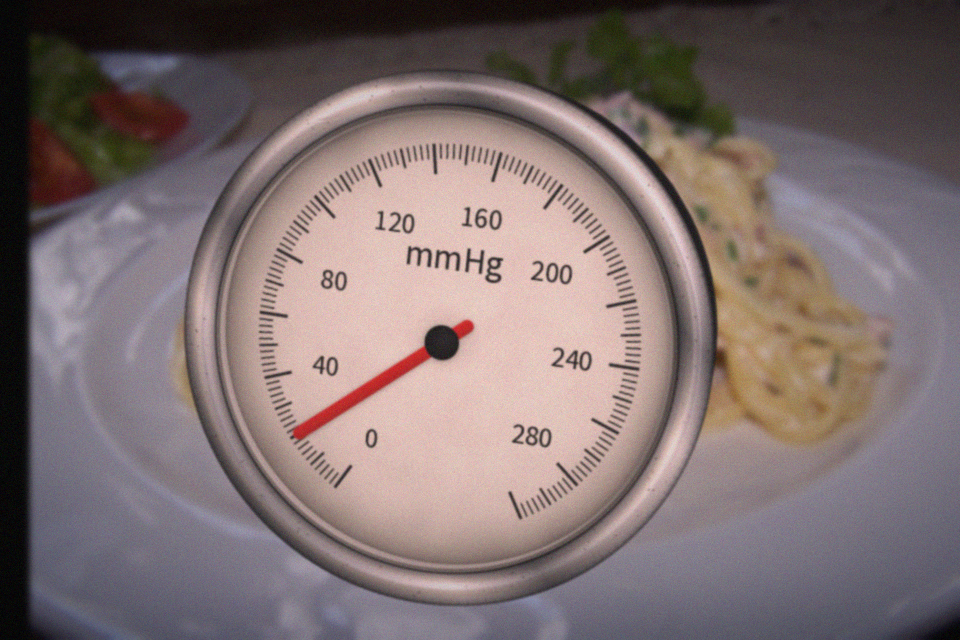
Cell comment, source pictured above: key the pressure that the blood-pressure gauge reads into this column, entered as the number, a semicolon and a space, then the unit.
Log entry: 20; mmHg
